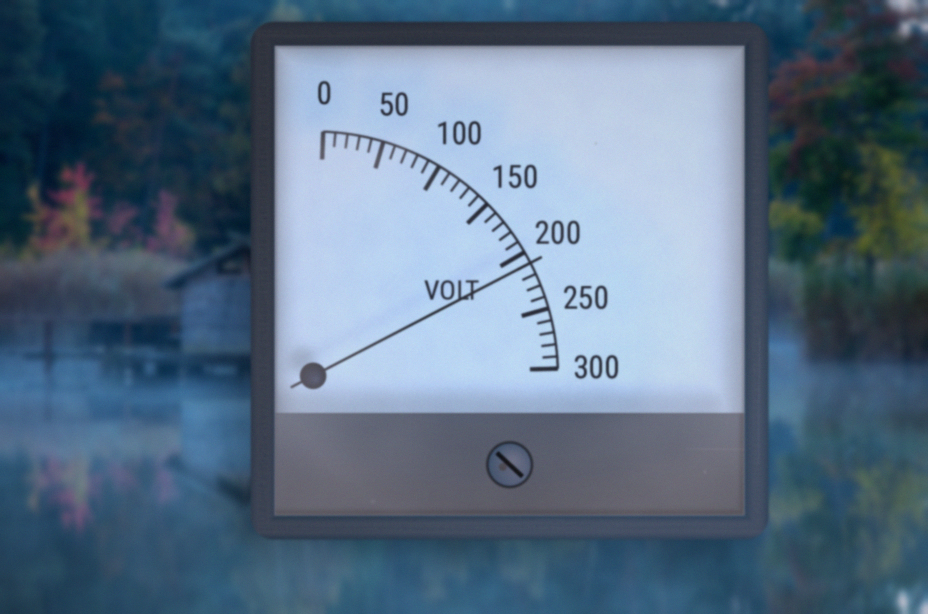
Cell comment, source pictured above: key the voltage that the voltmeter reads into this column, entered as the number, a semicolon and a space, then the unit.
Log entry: 210; V
